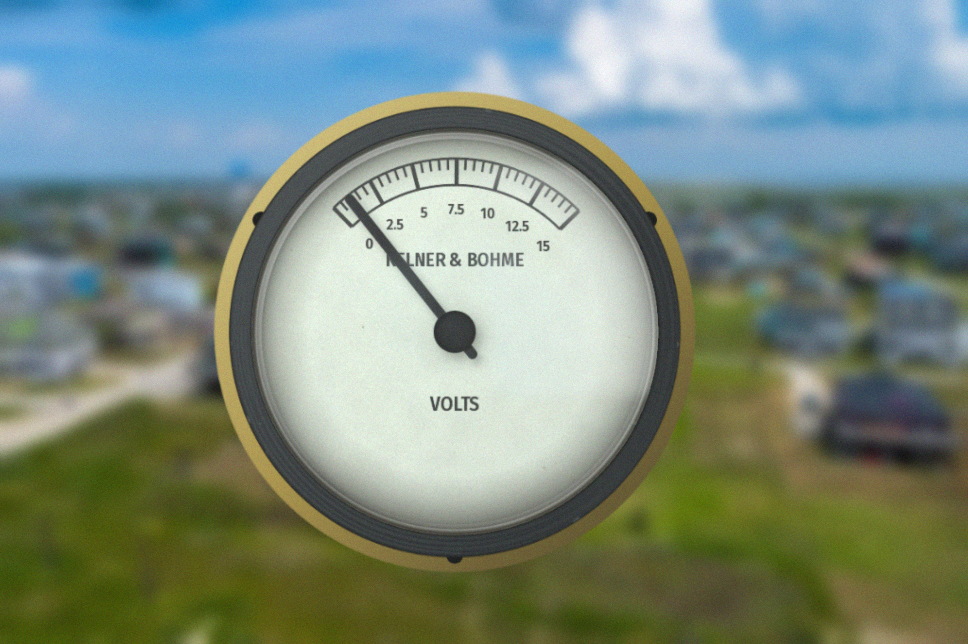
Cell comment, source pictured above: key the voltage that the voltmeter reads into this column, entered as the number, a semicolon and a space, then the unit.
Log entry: 1; V
